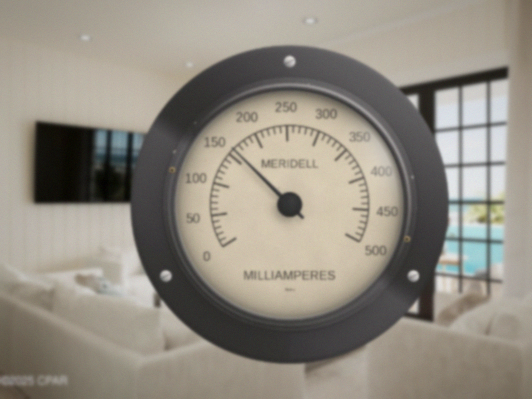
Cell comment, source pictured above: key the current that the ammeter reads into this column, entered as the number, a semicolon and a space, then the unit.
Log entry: 160; mA
